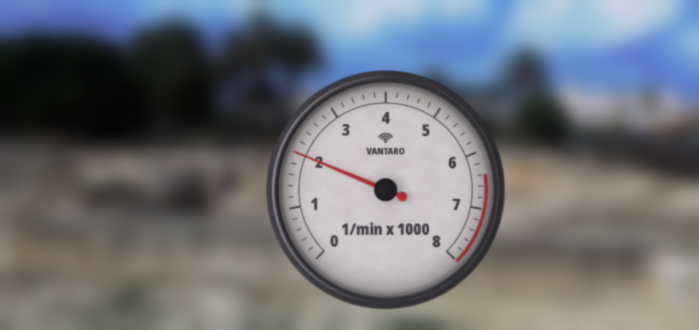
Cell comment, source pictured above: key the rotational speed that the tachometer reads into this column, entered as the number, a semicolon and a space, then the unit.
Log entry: 2000; rpm
